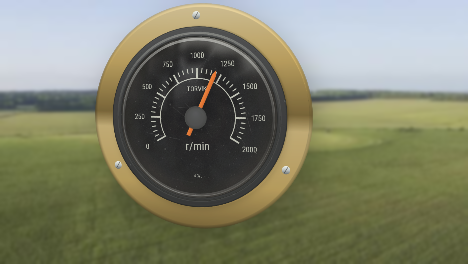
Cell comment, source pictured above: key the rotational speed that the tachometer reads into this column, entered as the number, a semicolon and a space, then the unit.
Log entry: 1200; rpm
